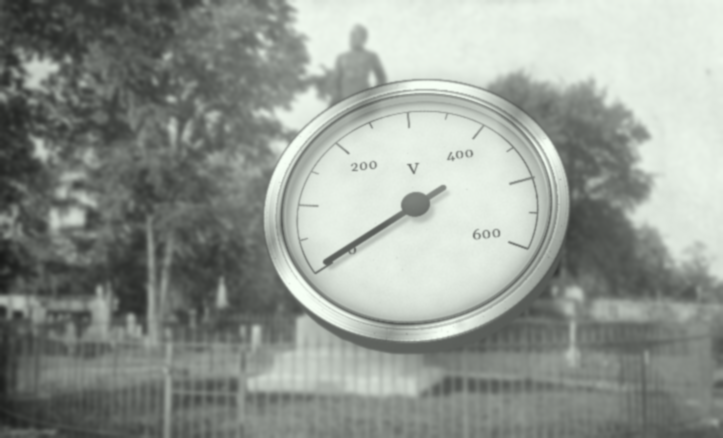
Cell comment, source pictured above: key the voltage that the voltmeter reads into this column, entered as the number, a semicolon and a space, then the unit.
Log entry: 0; V
